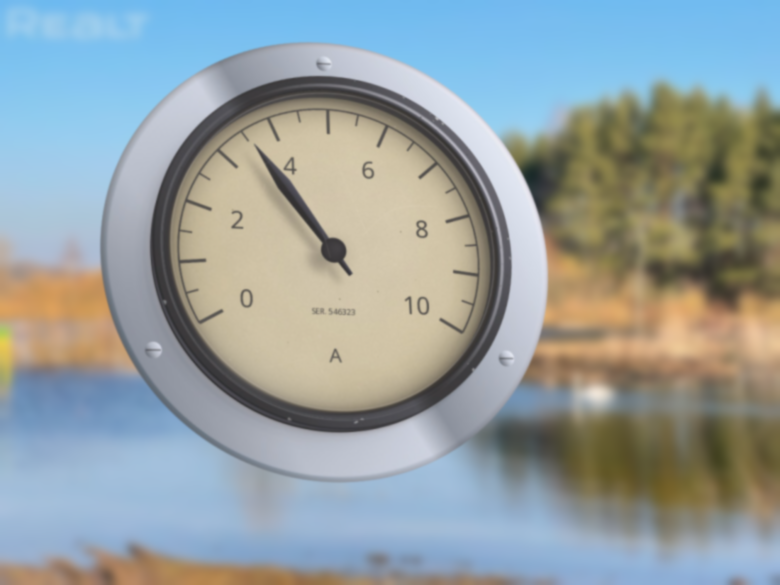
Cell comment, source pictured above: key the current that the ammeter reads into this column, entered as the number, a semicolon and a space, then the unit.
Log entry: 3.5; A
